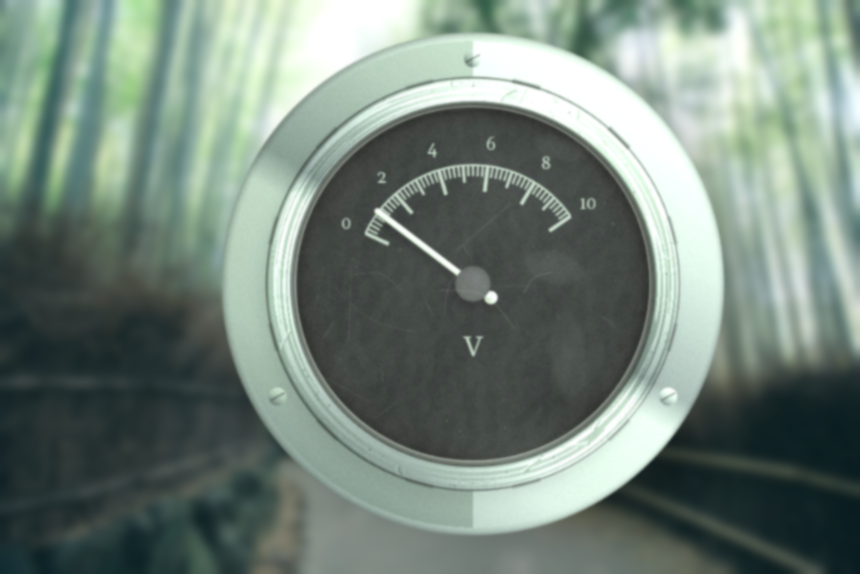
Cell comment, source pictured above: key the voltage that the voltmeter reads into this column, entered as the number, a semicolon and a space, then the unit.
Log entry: 1; V
